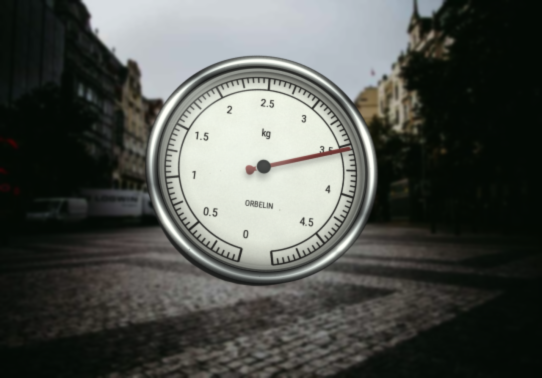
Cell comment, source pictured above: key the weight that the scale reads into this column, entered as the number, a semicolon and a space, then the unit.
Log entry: 3.55; kg
